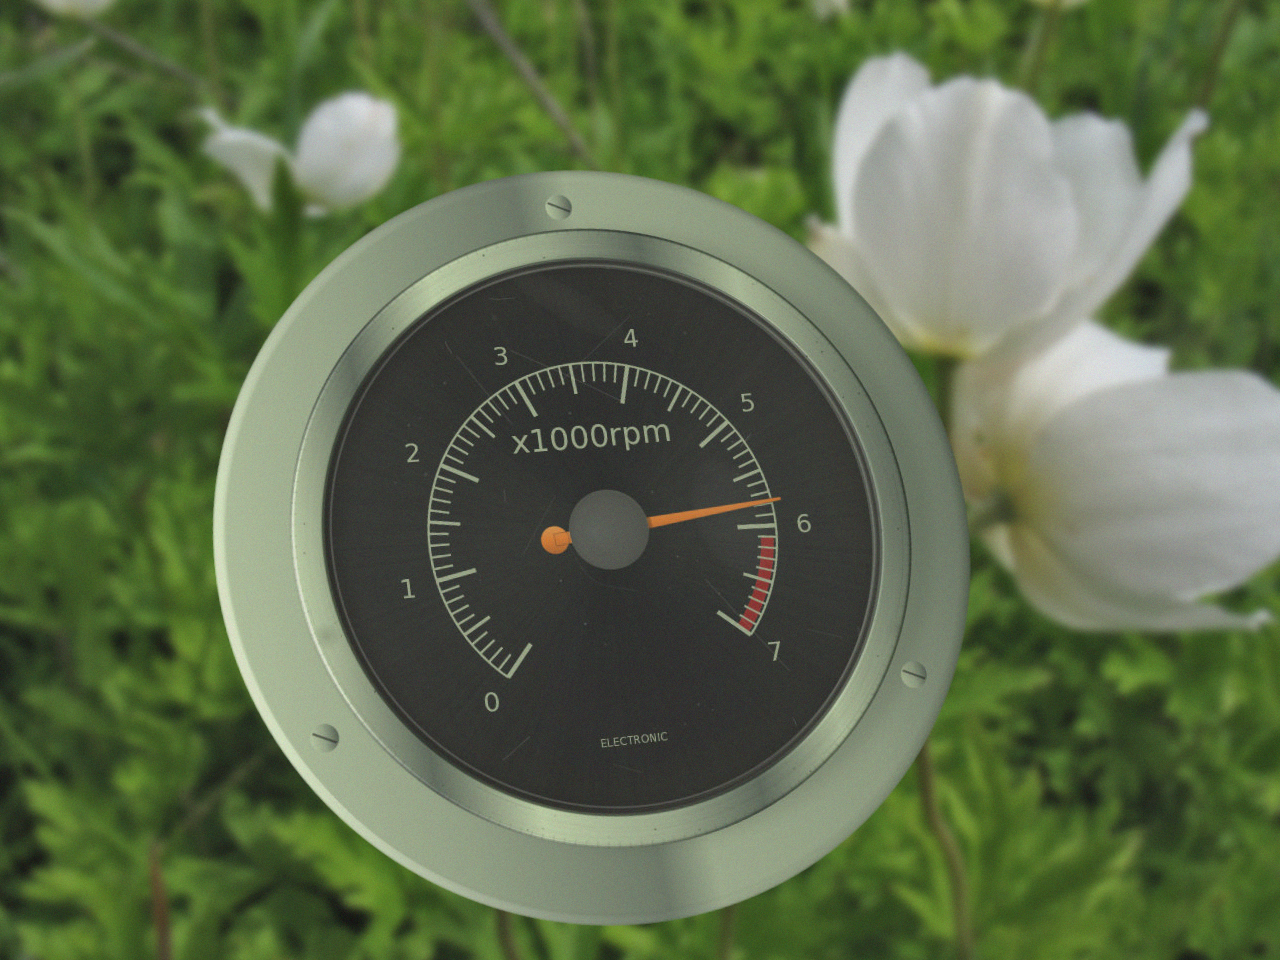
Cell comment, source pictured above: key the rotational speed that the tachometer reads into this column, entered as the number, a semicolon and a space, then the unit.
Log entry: 5800; rpm
